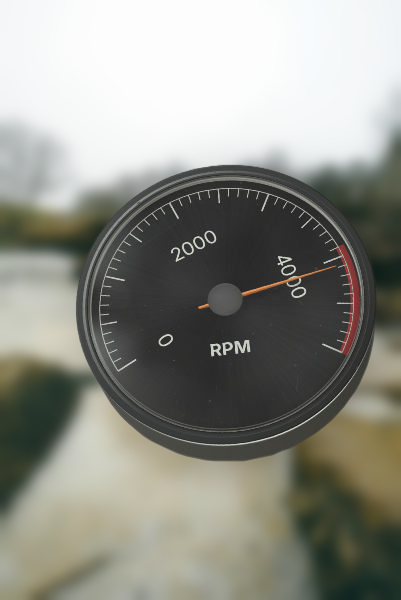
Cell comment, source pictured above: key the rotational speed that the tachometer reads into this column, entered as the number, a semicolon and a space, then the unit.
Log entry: 4100; rpm
